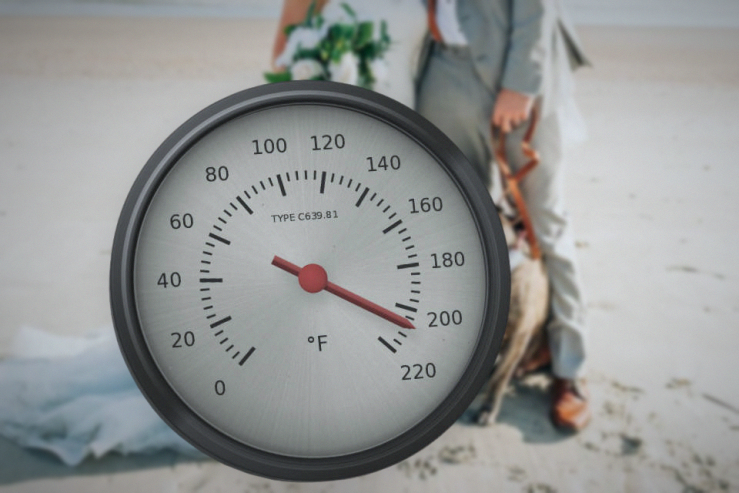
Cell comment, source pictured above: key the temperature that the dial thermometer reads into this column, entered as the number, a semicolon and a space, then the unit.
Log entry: 208; °F
